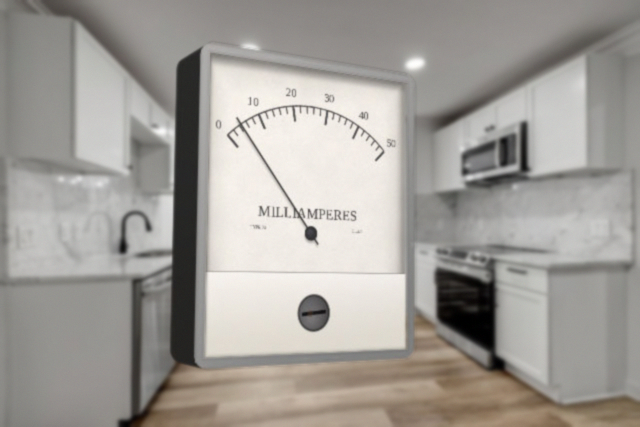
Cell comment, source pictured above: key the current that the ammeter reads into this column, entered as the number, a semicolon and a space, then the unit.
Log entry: 4; mA
